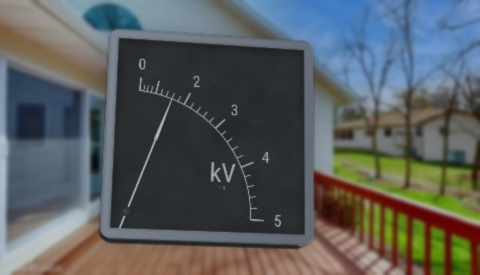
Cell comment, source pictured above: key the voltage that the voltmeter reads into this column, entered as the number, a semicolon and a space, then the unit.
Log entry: 1.6; kV
